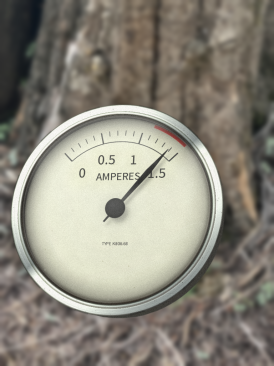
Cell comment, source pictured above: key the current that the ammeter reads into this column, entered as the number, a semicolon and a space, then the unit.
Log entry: 1.4; A
